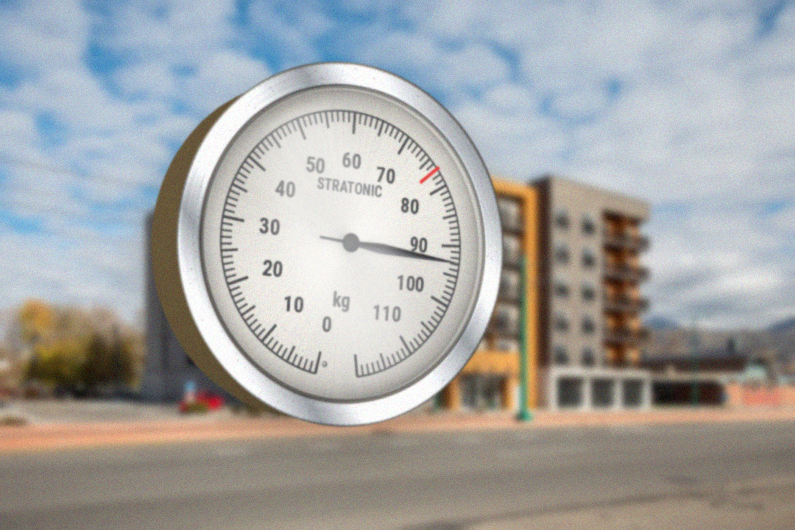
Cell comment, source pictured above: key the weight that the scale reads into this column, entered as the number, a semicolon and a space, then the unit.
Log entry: 93; kg
